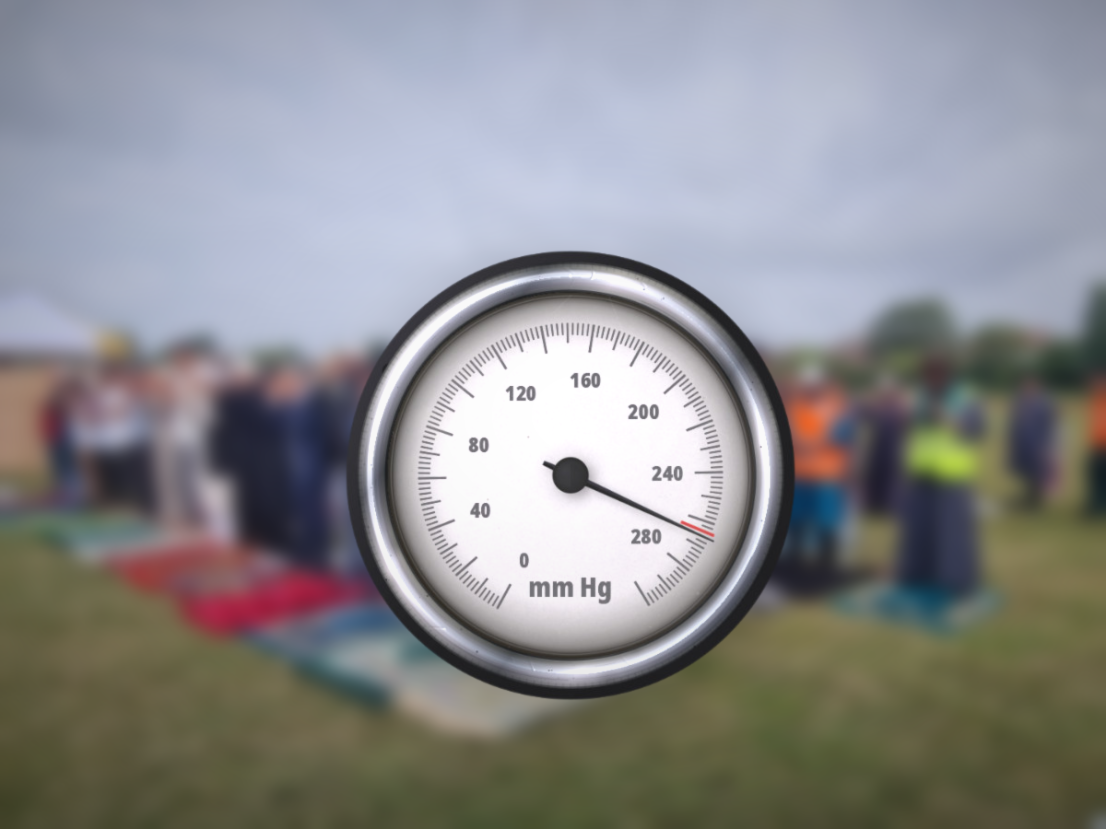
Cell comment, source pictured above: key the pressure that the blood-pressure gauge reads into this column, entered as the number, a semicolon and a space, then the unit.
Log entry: 266; mmHg
